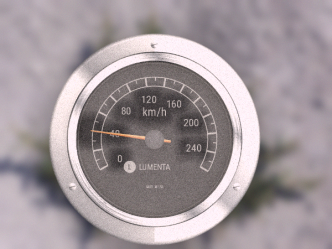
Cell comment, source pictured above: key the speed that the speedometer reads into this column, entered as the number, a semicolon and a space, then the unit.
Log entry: 40; km/h
